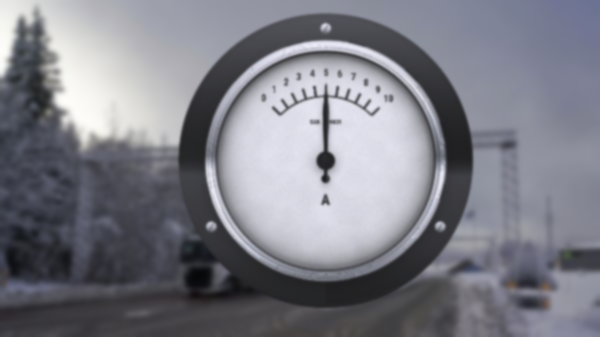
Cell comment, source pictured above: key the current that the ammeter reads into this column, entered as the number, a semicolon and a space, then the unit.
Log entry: 5; A
